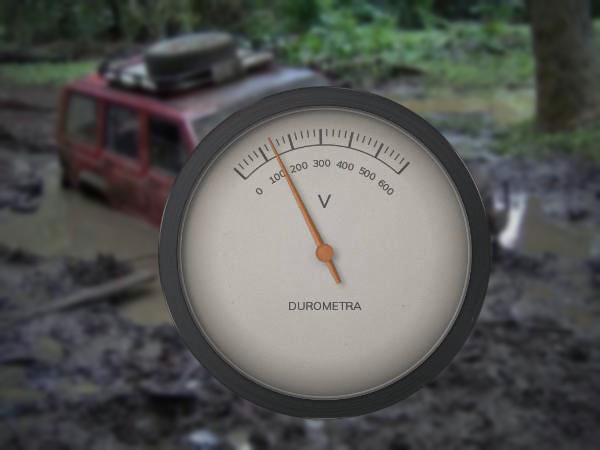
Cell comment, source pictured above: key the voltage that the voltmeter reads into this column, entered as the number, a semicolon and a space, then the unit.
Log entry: 140; V
